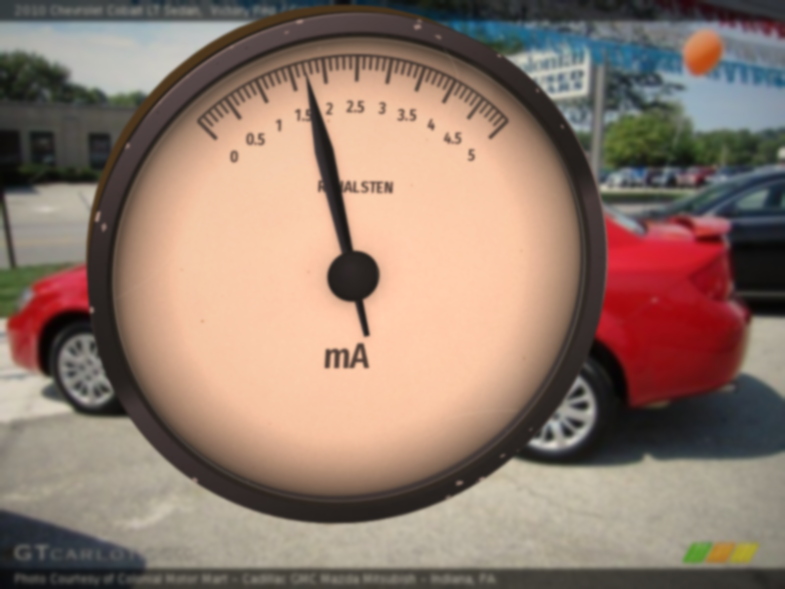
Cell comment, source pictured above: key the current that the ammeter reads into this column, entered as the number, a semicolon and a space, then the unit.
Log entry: 1.7; mA
